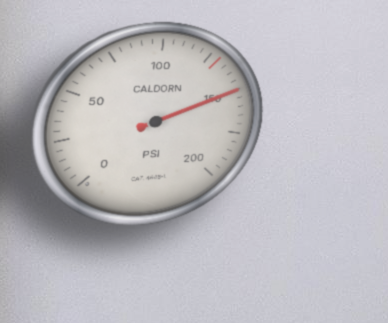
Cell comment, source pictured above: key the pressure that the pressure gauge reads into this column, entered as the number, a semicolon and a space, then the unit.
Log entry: 150; psi
